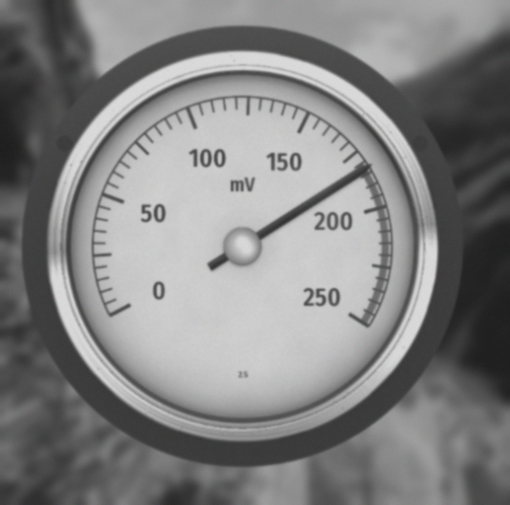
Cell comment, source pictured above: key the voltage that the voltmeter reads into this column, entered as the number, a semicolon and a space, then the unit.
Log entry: 182.5; mV
